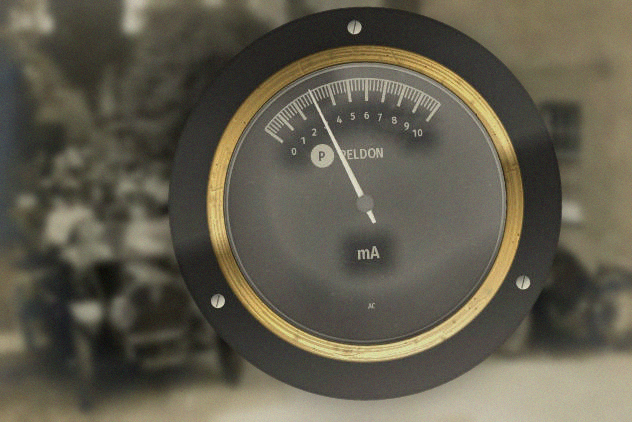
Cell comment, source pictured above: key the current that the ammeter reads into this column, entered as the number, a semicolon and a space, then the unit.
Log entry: 3; mA
